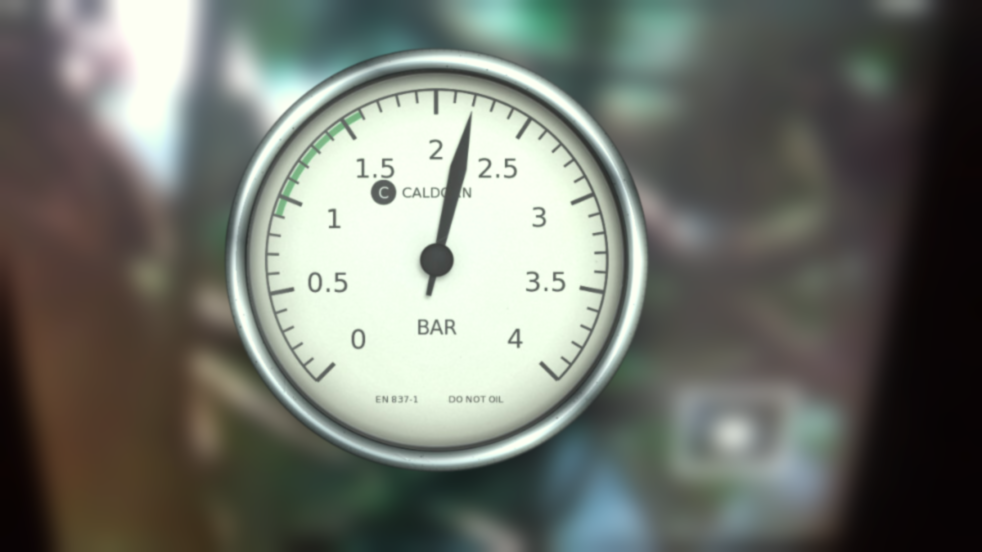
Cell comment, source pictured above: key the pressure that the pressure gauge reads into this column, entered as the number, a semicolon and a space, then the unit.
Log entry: 2.2; bar
